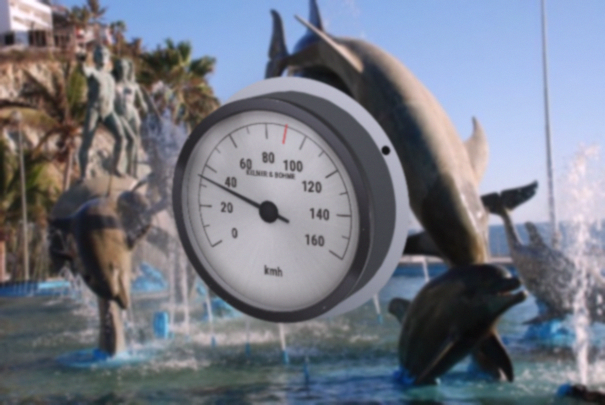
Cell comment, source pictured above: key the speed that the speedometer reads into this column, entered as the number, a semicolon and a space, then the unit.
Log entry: 35; km/h
